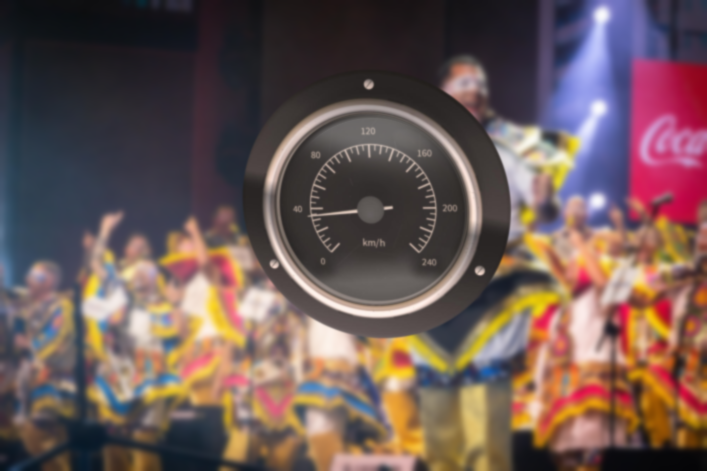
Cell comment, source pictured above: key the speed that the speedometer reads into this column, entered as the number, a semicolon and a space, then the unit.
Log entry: 35; km/h
